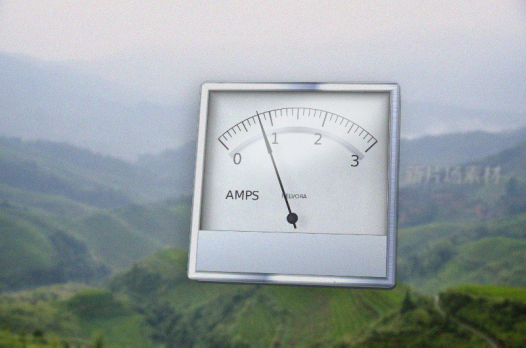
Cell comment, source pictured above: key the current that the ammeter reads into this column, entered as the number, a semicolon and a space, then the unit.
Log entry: 0.8; A
